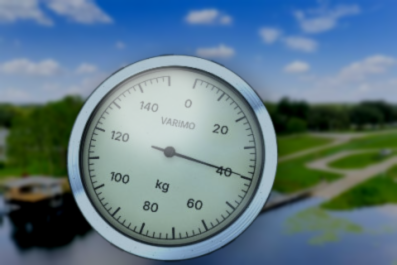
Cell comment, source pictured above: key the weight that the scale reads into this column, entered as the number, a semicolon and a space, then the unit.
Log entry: 40; kg
